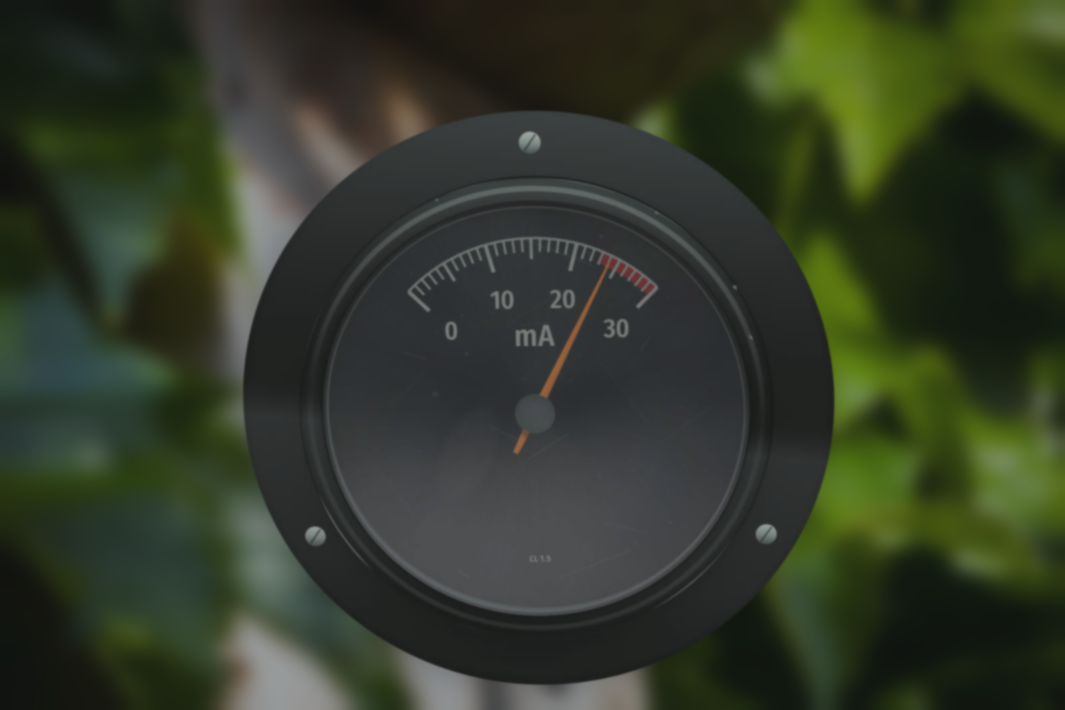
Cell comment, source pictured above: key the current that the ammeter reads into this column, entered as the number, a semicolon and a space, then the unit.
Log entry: 24; mA
